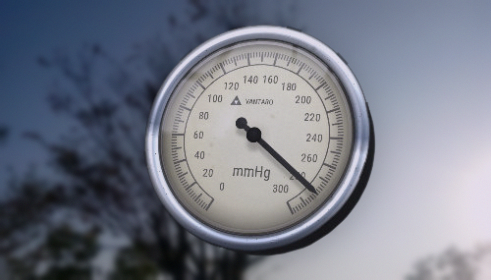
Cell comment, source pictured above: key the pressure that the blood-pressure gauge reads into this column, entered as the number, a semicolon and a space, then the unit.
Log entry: 280; mmHg
